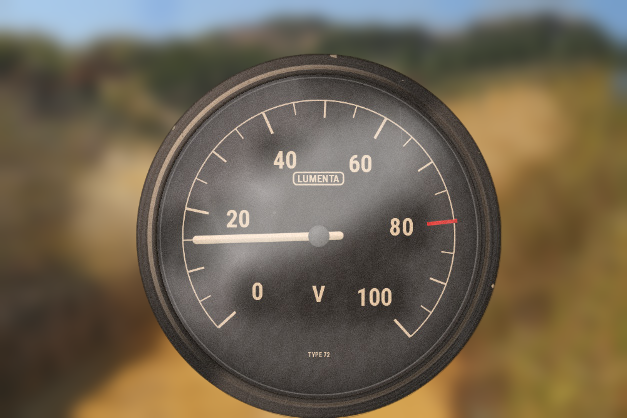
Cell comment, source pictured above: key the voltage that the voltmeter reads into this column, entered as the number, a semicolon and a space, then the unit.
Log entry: 15; V
